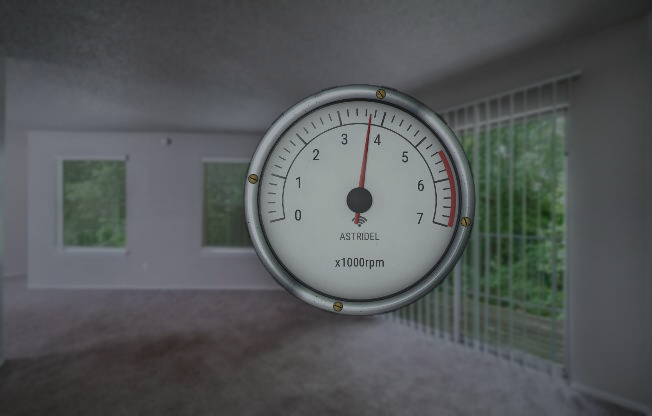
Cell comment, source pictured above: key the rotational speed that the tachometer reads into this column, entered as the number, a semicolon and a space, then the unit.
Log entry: 3700; rpm
